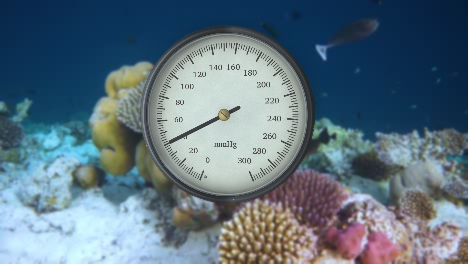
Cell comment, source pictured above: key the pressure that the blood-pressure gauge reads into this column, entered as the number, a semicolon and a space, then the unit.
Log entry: 40; mmHg
